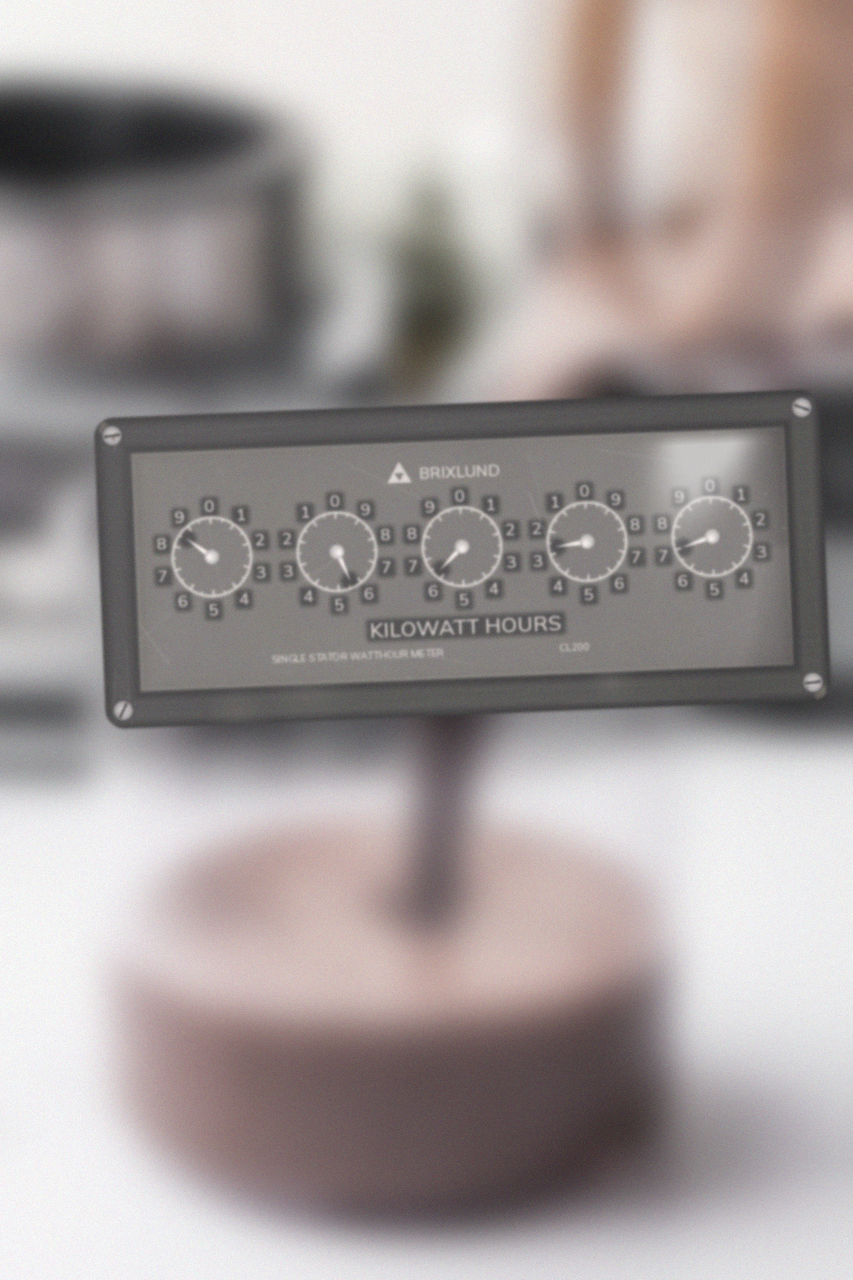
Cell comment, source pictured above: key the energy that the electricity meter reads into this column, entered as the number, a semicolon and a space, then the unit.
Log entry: 85627; kWh
